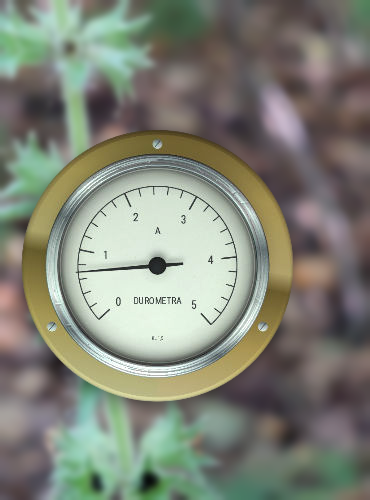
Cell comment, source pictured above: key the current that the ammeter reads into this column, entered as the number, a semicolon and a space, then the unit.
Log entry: 0.7; A
